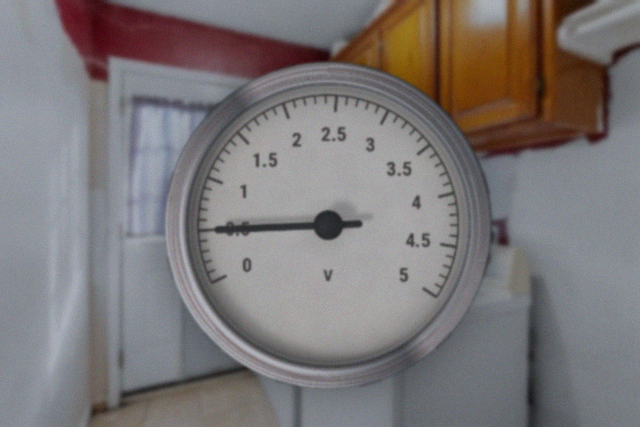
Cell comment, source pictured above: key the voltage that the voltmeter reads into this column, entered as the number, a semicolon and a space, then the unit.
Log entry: 0.5; V
